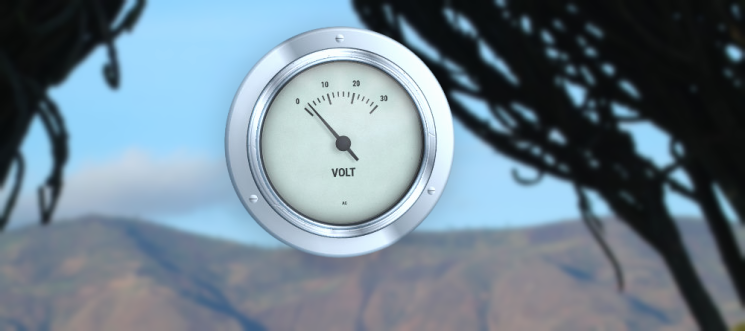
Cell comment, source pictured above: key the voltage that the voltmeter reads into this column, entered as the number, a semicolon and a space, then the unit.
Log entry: 2; V
